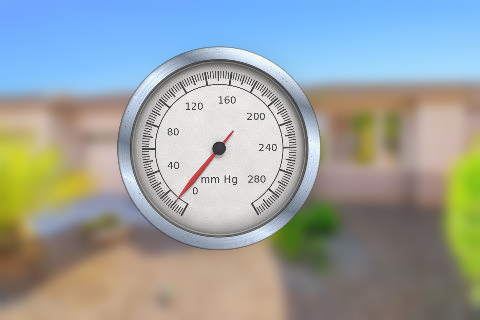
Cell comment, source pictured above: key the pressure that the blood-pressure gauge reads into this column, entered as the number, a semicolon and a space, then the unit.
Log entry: 10; mmHg
